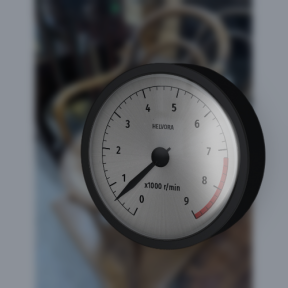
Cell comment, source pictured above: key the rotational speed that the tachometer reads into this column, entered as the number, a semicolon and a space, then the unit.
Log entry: 600; rpm
